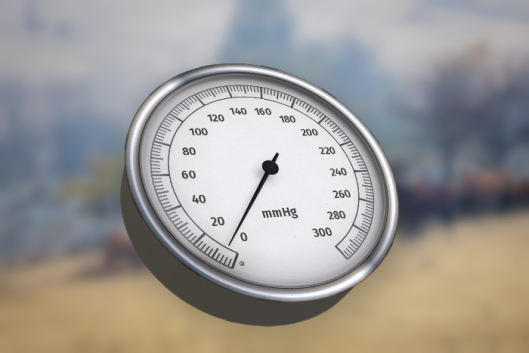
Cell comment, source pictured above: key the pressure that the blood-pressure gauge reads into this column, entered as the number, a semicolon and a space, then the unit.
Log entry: 6; mmHg
